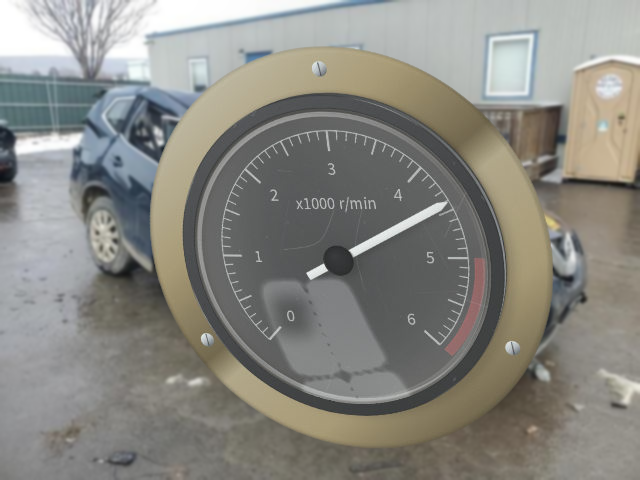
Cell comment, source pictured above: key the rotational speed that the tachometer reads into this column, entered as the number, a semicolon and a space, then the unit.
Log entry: 4400; rpm
